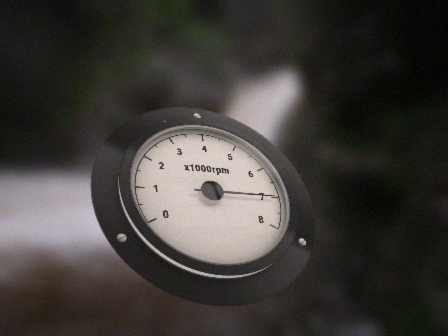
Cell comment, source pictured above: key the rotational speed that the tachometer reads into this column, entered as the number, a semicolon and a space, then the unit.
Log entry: 7000; rpm
